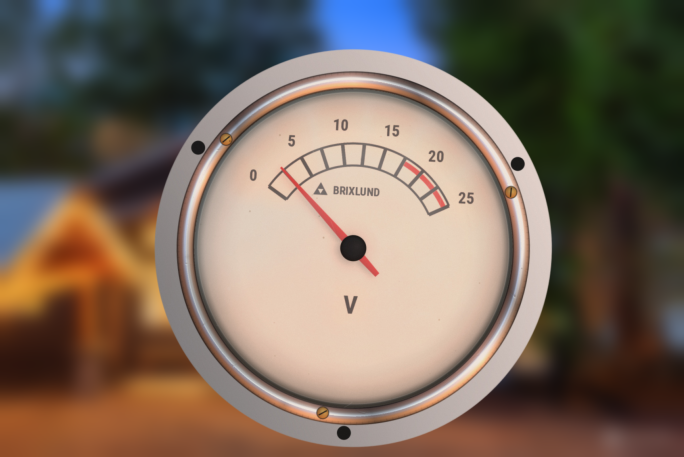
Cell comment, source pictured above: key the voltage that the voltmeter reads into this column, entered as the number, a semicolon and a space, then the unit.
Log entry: 2.5; V
